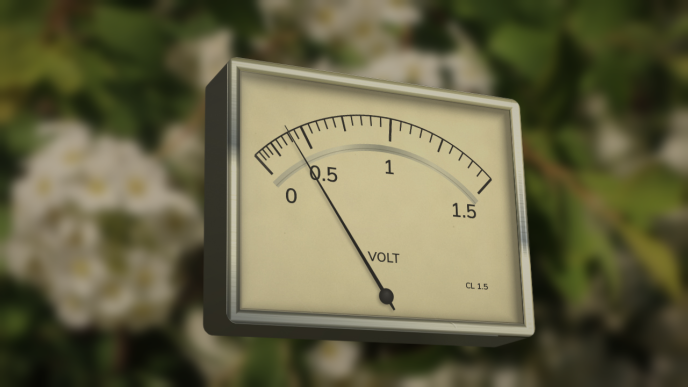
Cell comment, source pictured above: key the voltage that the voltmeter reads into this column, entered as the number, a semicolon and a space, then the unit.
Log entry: 0.4; V
